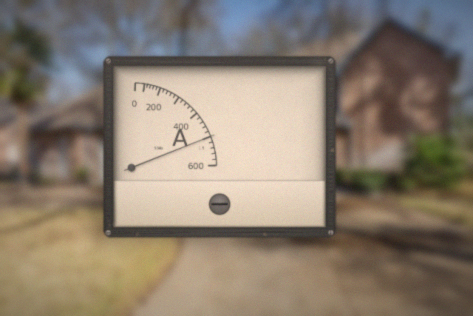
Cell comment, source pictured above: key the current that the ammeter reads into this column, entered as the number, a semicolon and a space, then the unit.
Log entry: 500; A
